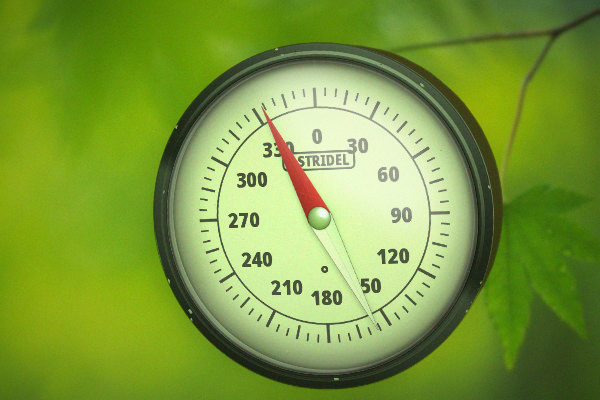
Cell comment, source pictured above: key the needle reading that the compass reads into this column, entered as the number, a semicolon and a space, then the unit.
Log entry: 335; °
